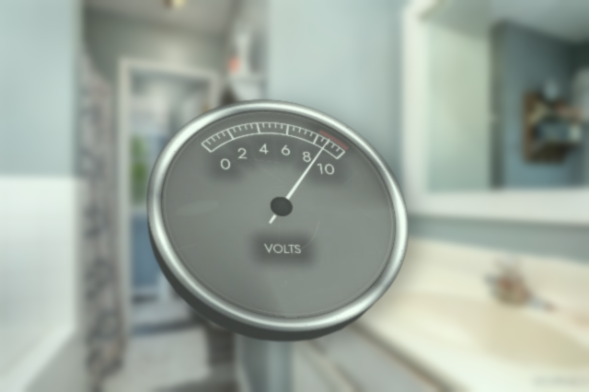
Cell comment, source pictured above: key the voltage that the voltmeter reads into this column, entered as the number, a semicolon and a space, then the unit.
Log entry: 8.8; V
